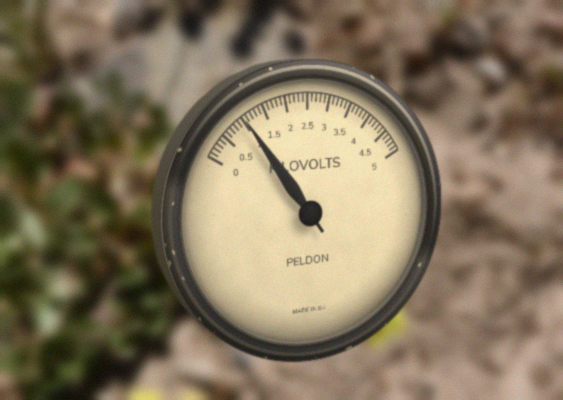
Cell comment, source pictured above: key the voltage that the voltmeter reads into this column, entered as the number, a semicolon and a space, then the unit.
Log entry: 1; kV
